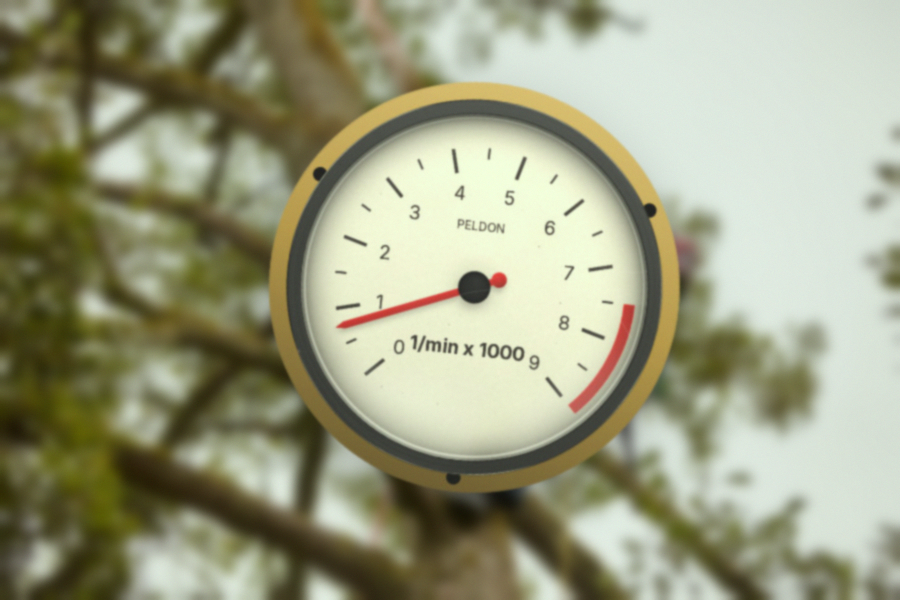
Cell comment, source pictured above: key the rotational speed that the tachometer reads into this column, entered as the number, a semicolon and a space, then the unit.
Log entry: 750; rpm
